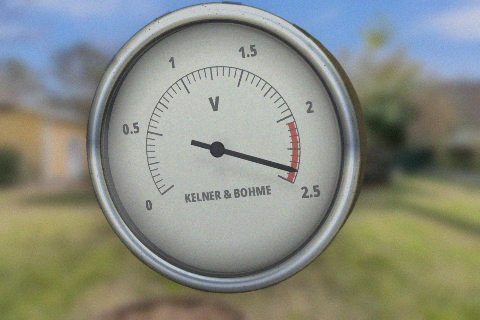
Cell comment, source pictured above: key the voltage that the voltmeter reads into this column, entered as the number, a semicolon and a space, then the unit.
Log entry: 2.4; V
